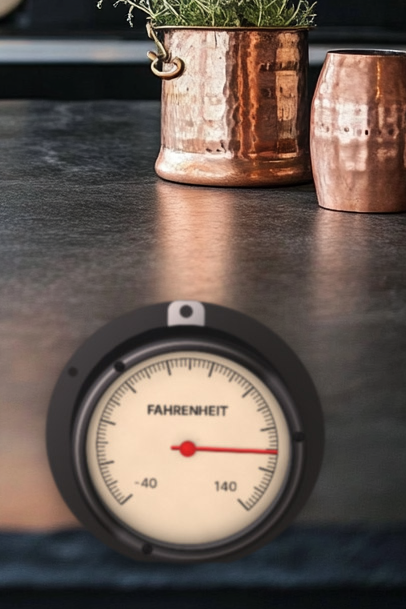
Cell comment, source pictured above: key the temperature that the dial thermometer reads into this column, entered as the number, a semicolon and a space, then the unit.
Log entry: 110; °F
